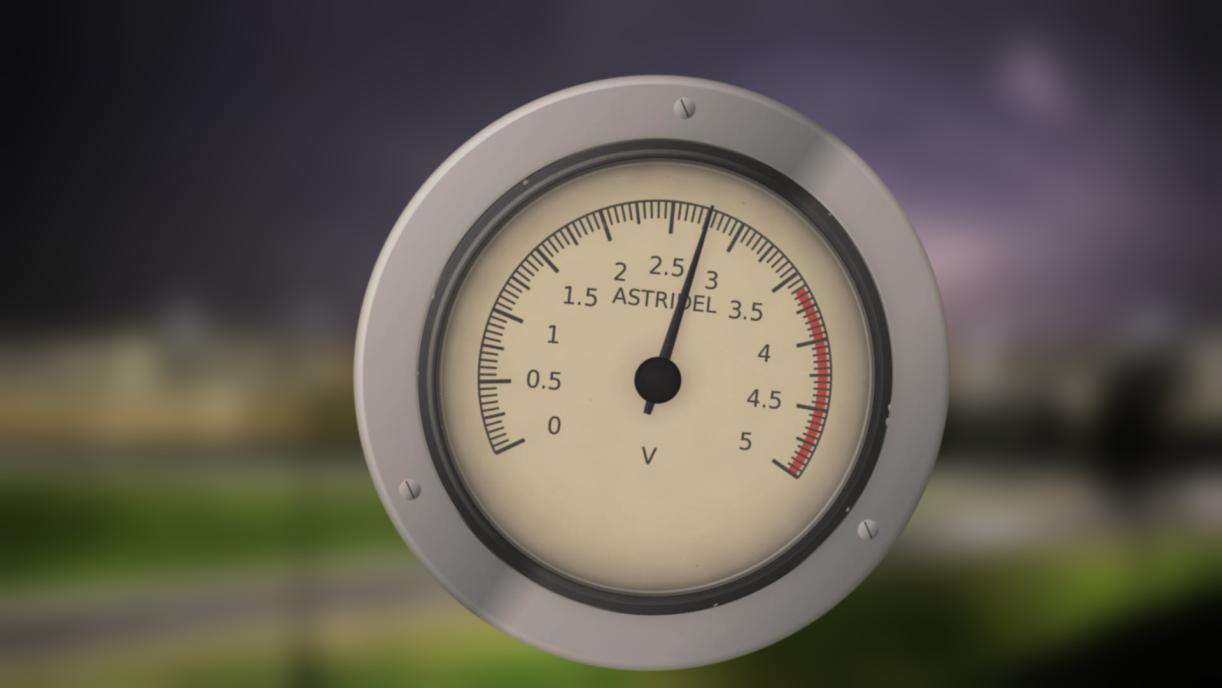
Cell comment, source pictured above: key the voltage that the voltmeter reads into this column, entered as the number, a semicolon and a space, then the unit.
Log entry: 2.75; V
